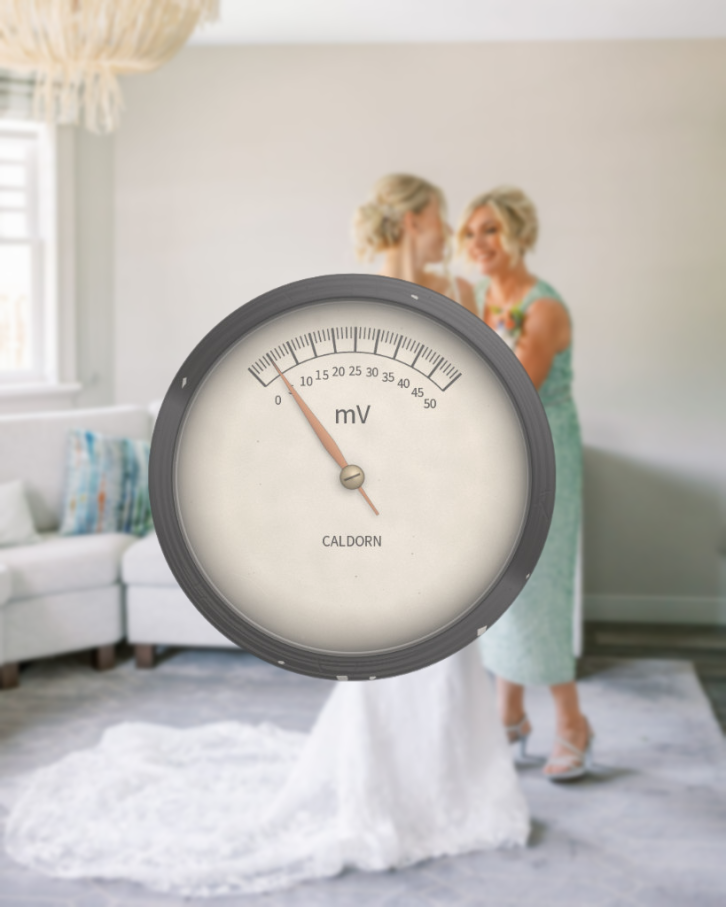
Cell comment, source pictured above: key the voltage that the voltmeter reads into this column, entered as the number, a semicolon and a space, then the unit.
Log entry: 5; mV
